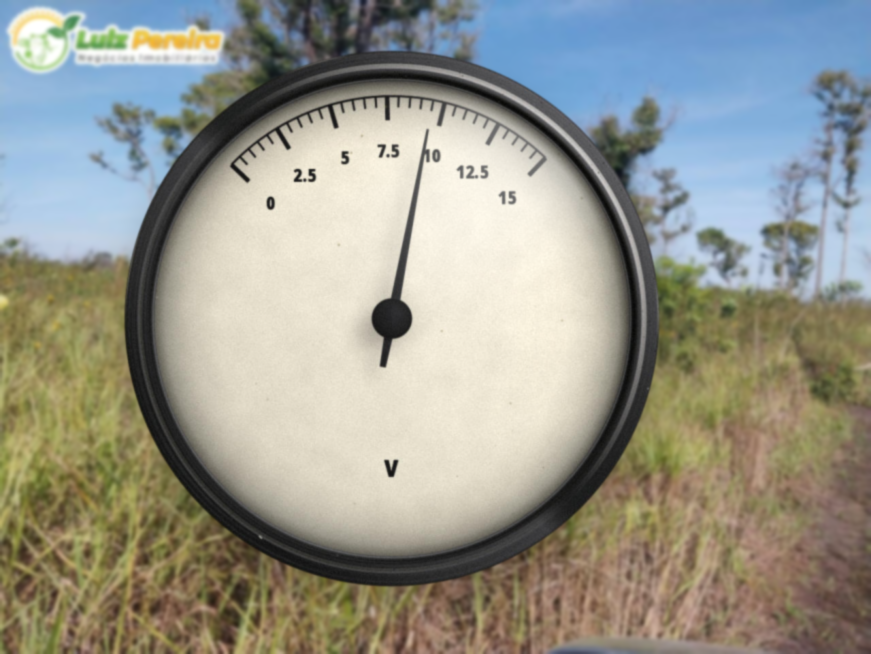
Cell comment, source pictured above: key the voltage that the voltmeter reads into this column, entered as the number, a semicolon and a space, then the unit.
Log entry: 9.5; V
